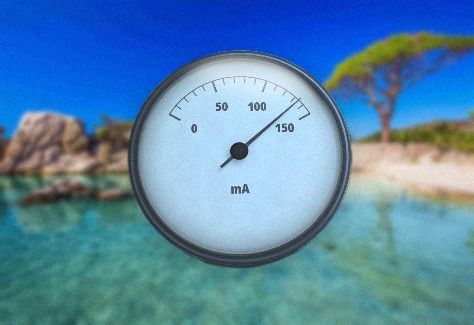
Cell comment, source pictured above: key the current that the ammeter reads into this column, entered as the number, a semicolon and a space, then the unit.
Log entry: 135; mA
